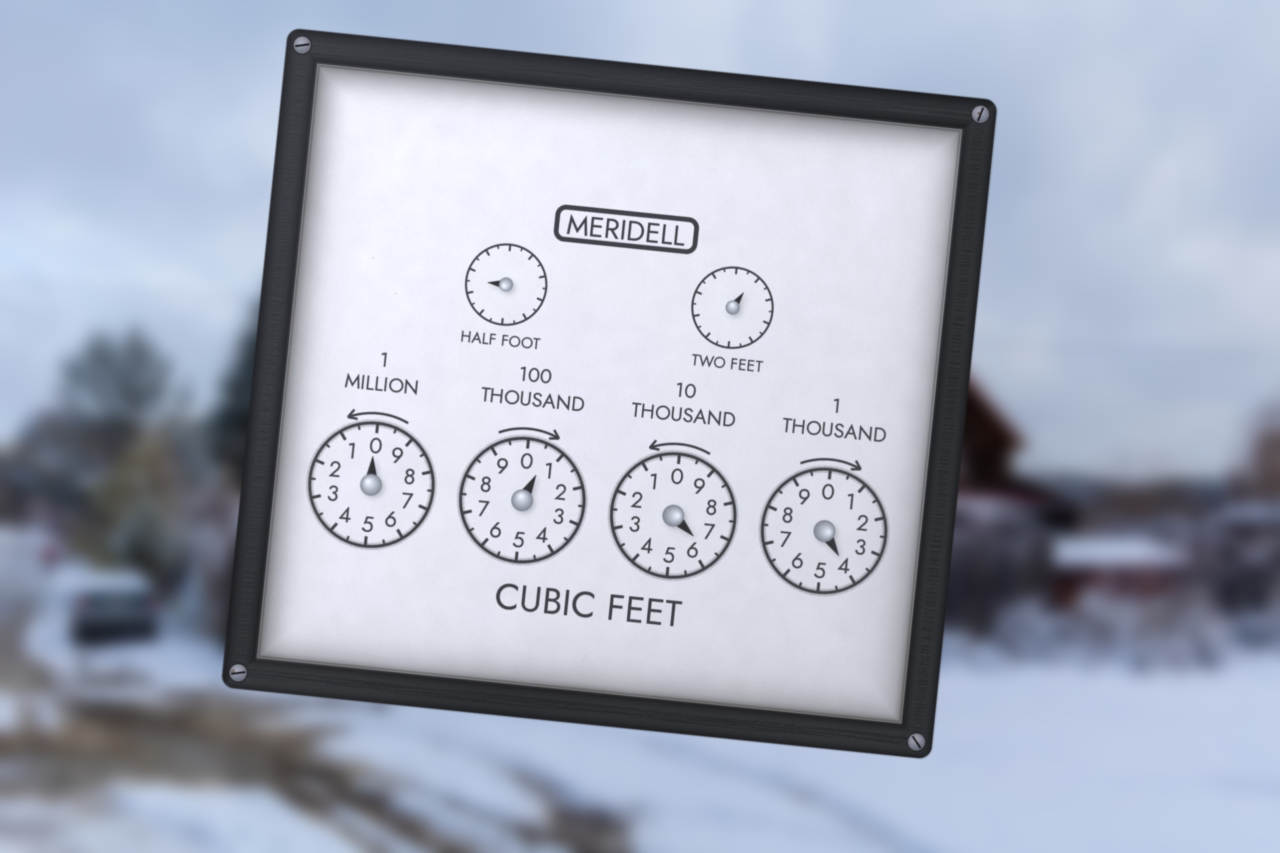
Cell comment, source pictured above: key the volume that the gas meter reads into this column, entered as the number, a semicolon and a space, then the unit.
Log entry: 6400; ft³
